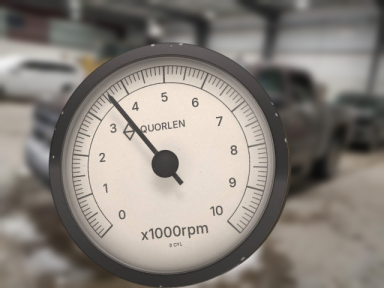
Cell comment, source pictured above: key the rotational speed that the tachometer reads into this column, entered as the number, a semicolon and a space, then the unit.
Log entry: 3600; rpm
